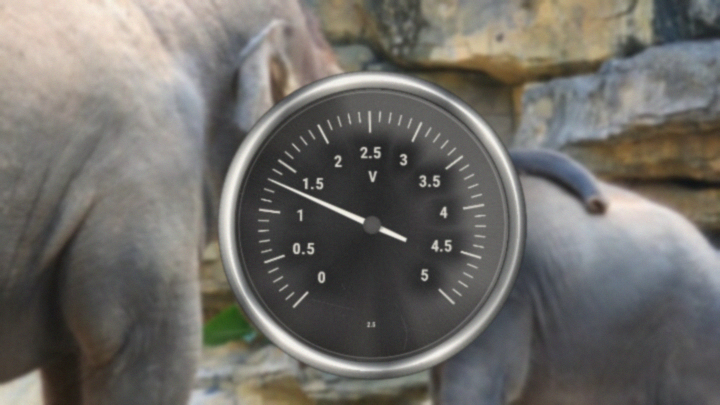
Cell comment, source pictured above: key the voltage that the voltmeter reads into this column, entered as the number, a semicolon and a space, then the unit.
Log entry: 1.3; V
